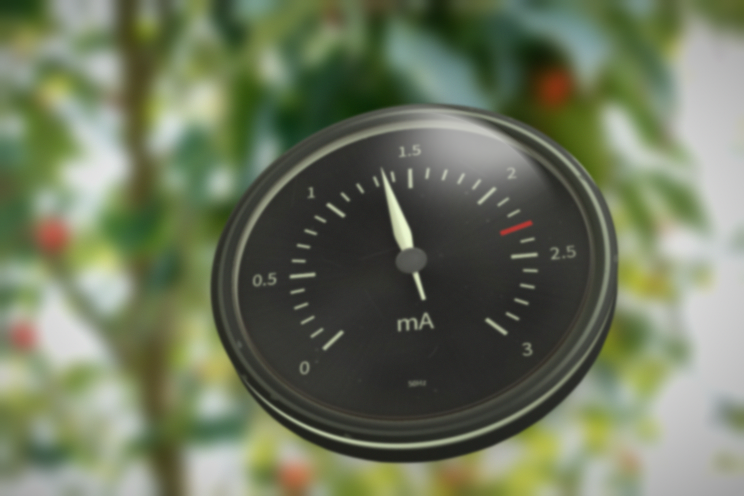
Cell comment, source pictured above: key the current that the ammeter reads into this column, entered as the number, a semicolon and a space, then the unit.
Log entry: 1.35; mA
